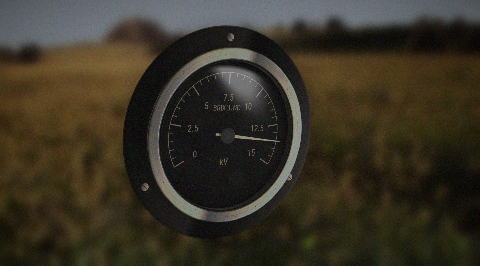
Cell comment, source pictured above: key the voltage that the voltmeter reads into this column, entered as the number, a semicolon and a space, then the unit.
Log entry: 13.5; kV
